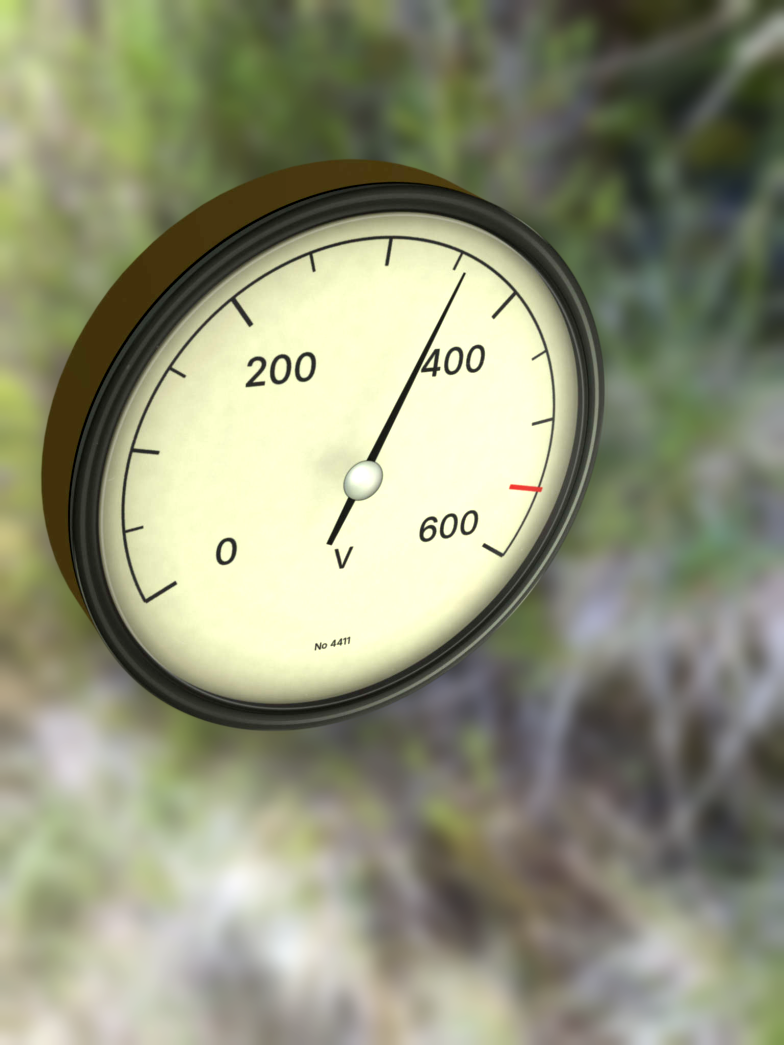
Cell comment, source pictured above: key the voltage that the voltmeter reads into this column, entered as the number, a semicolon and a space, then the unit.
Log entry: 350; V
